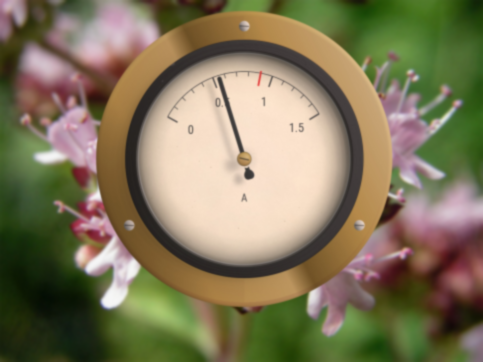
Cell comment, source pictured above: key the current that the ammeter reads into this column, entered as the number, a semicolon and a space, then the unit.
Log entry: 0.55; A
